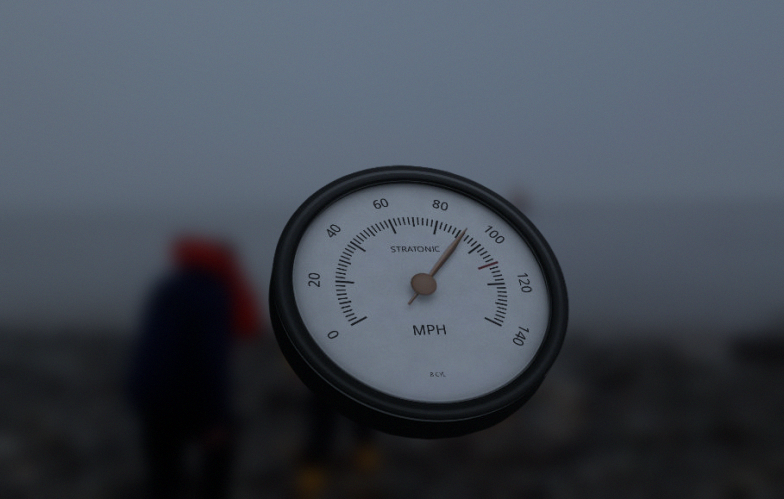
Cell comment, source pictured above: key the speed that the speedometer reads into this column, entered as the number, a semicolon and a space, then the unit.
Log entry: 92; mph
